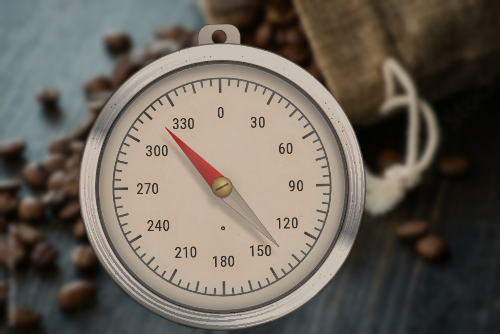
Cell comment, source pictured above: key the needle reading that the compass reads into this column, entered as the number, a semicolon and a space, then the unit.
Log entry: 317.5; °
